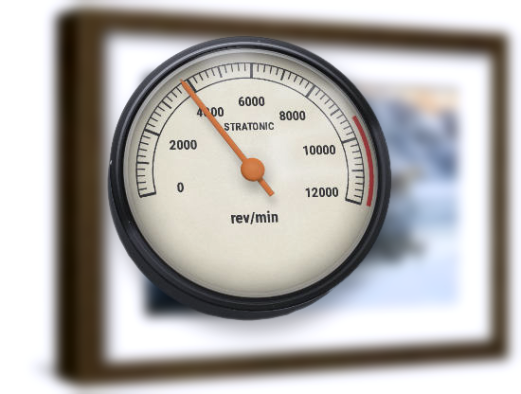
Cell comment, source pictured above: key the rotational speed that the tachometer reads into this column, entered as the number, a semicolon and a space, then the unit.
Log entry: 3800; rpm
